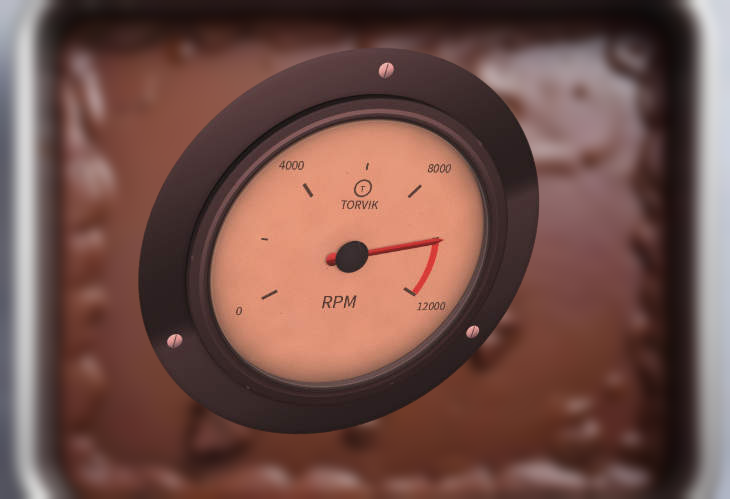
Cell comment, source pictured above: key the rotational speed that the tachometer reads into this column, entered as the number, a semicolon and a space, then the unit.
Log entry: 10000; rpm
